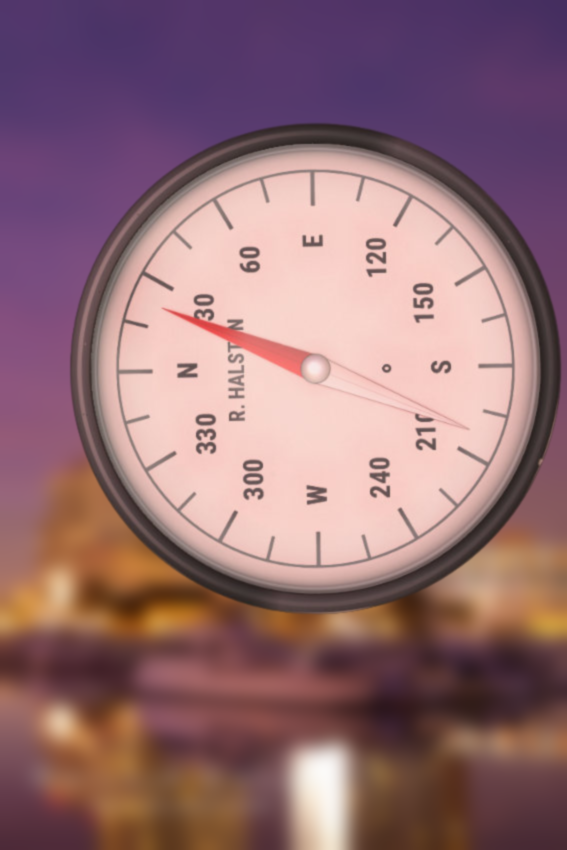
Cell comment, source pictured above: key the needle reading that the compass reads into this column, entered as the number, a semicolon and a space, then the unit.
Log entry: 22.5; °
